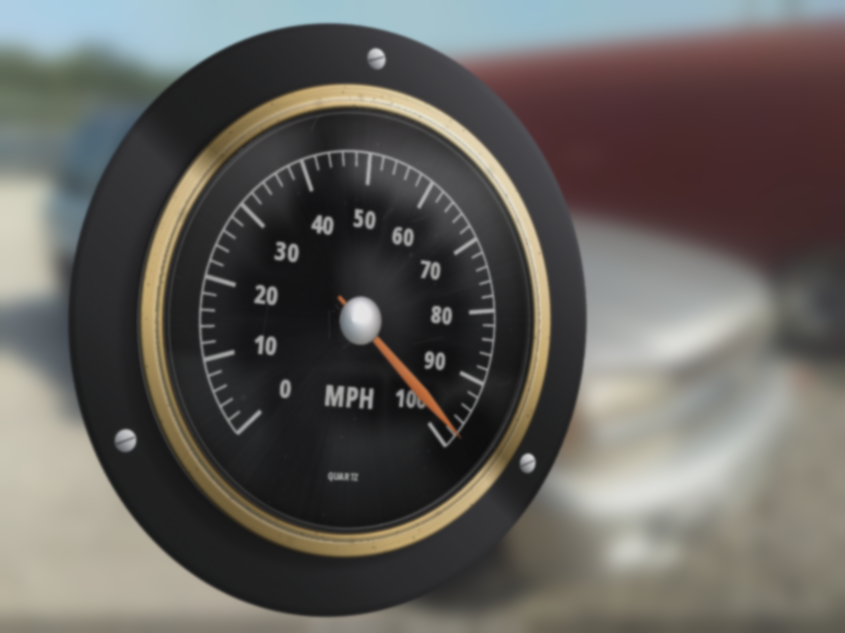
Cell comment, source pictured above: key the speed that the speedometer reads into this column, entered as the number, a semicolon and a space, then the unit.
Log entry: 98; mph
